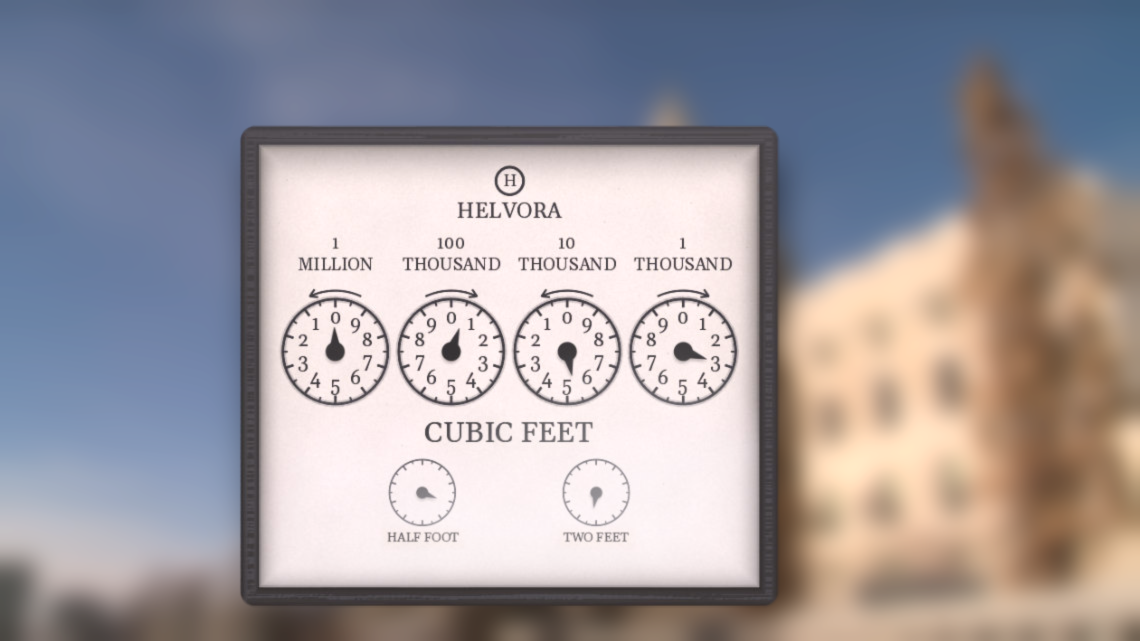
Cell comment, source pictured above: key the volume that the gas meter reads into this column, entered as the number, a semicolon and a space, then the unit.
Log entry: 5300; ft³
